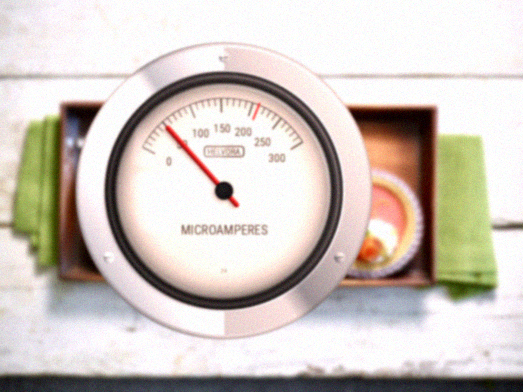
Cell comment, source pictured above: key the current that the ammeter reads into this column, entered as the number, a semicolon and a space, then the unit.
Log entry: 50; µA
